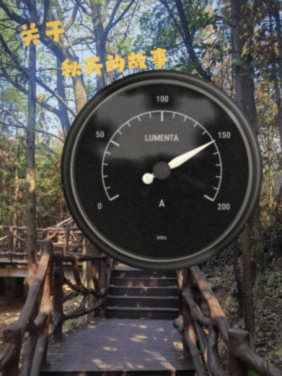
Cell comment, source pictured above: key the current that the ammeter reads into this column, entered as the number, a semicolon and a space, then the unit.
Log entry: 150; A
